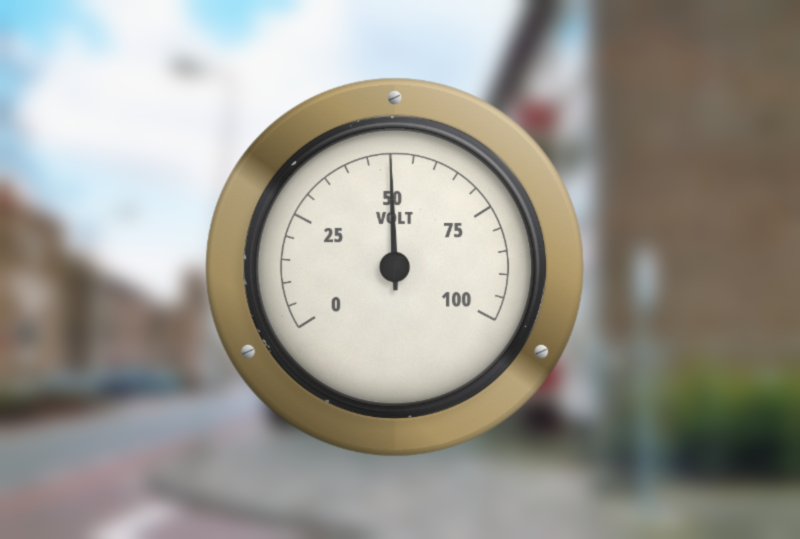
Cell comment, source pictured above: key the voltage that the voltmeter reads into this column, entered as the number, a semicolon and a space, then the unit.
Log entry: 50; V
